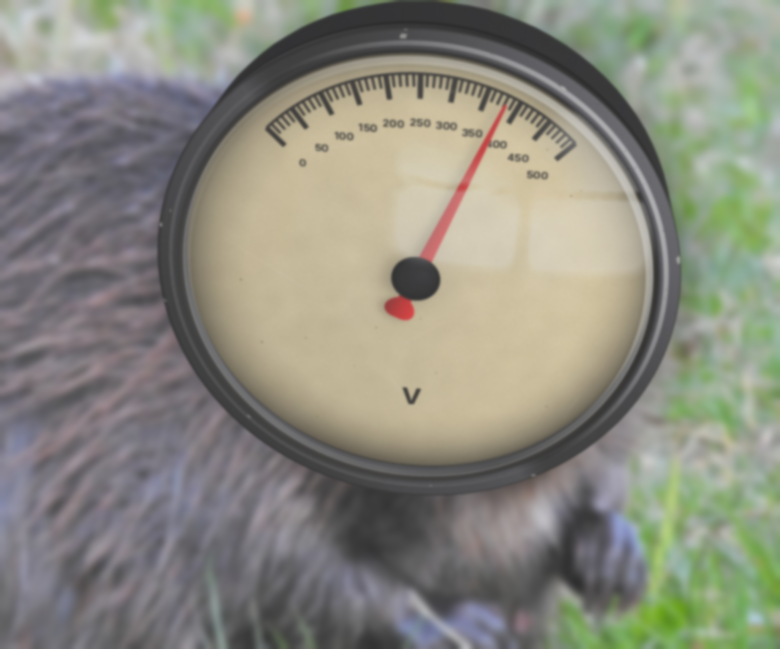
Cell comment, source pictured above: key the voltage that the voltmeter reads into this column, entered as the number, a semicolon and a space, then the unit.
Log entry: 380; V
